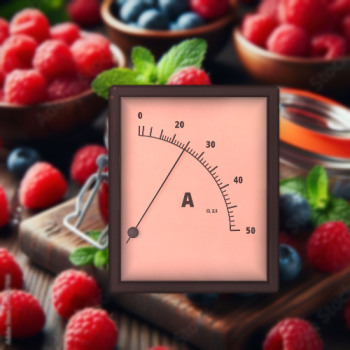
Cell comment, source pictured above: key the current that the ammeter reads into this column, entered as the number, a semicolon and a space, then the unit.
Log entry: 25; A
